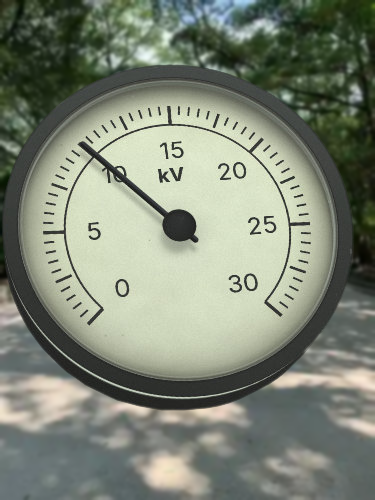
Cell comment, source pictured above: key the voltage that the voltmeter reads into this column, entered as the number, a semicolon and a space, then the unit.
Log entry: 10; kV
